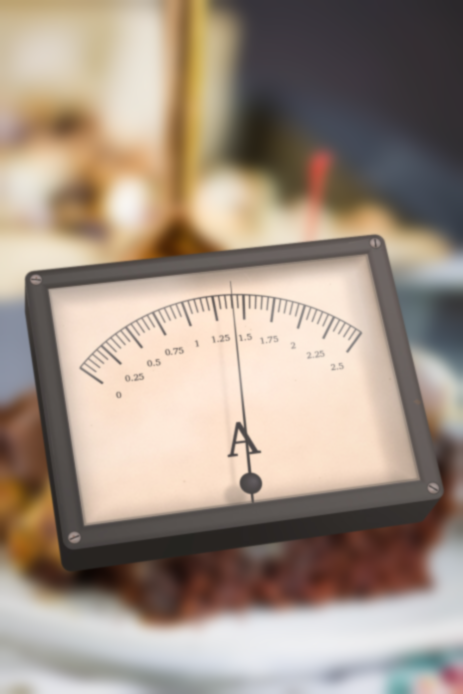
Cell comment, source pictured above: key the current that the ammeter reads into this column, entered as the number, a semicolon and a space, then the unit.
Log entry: 1.4; A
